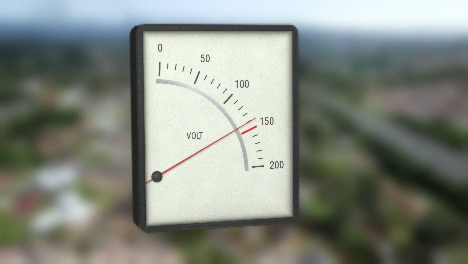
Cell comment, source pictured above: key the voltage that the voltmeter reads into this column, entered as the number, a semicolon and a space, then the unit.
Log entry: 140; V
